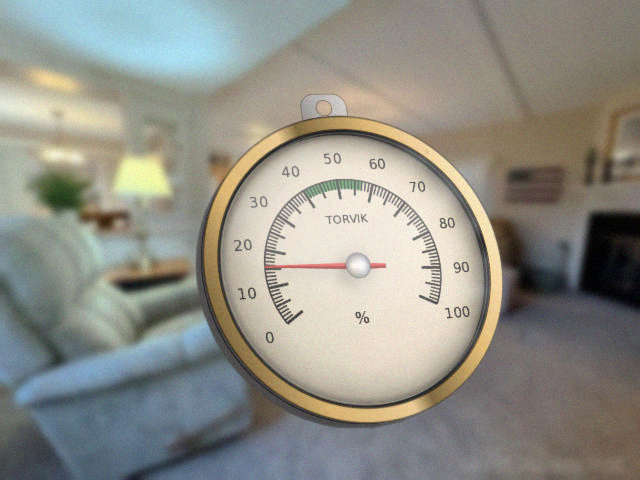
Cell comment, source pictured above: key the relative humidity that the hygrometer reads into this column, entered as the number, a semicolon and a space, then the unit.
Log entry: 15; %
